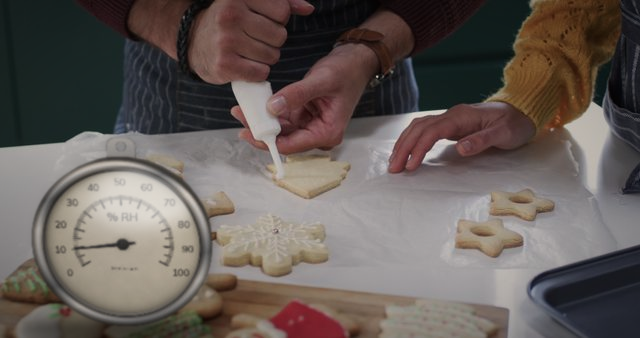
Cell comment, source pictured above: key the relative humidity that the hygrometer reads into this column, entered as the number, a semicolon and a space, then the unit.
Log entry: 10; %
